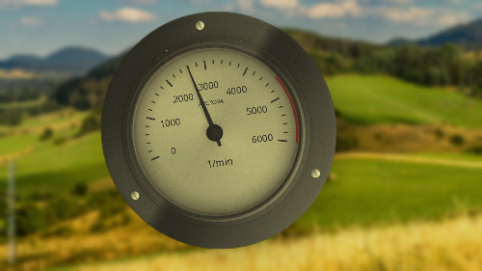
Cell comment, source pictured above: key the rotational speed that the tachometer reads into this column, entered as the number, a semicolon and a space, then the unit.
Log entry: 2600; rpm
